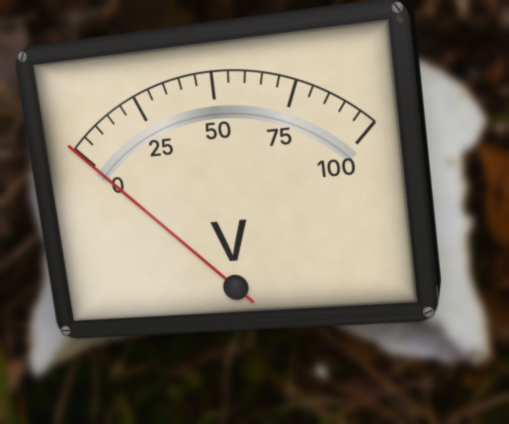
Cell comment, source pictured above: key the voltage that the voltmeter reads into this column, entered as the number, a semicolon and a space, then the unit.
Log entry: 0; V
